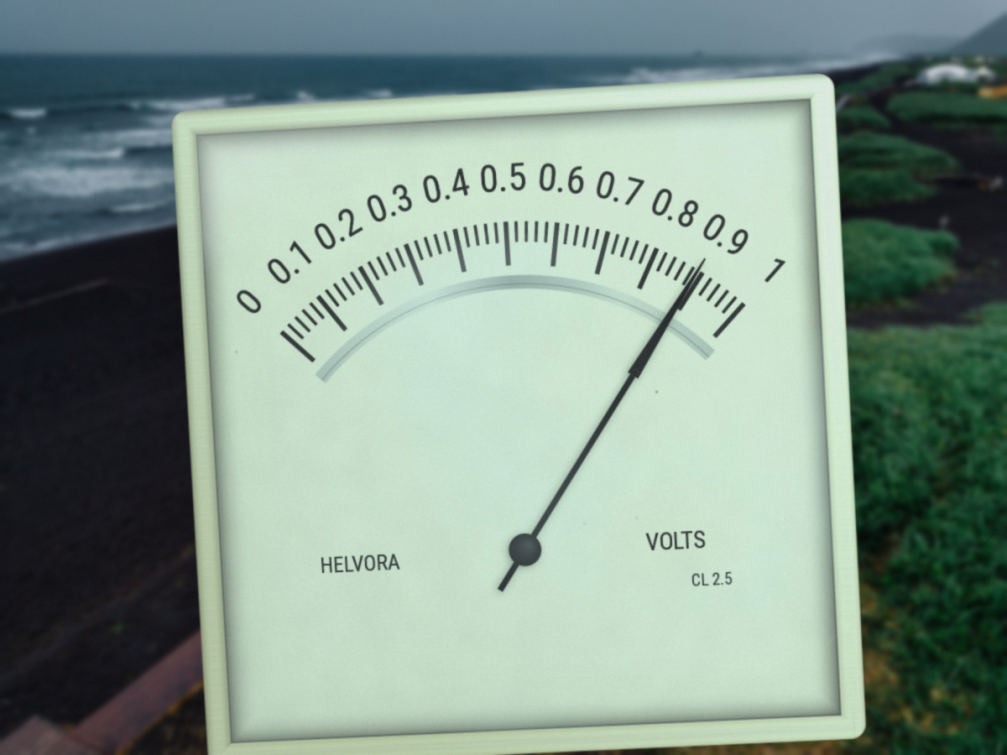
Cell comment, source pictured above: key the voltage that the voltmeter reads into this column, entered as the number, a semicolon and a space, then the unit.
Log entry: 0.89; V
